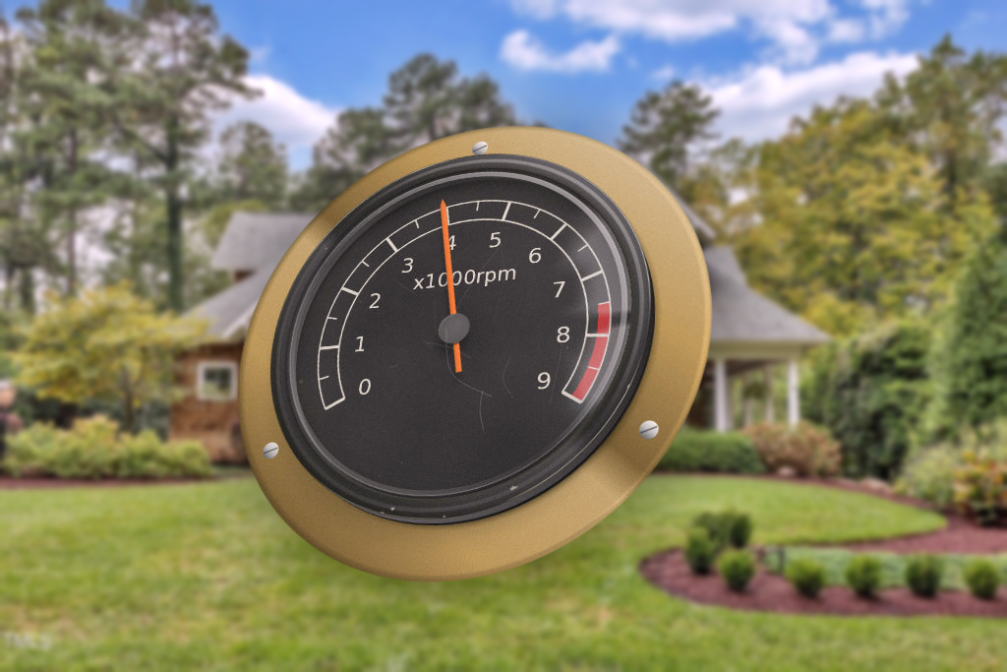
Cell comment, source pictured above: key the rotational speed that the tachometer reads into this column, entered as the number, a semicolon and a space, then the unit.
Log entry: 4000; rpm
